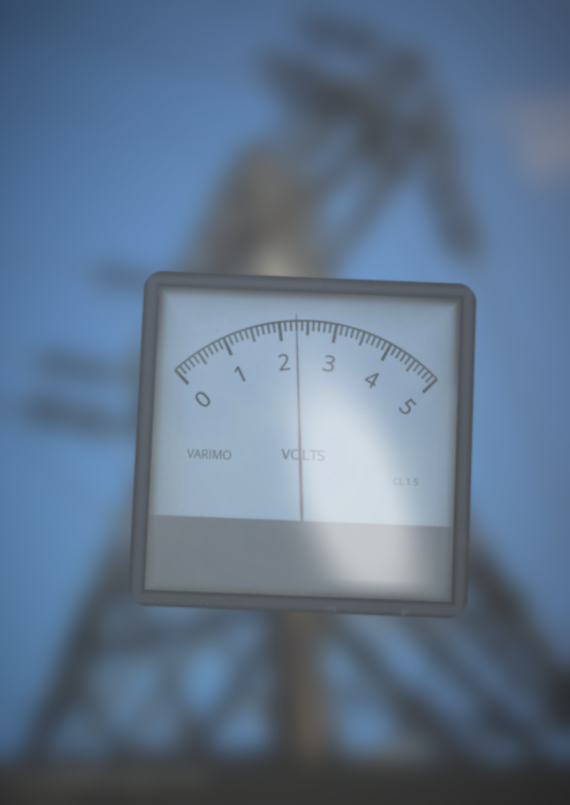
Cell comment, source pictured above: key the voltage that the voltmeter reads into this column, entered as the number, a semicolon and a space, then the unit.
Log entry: 2.3; V
